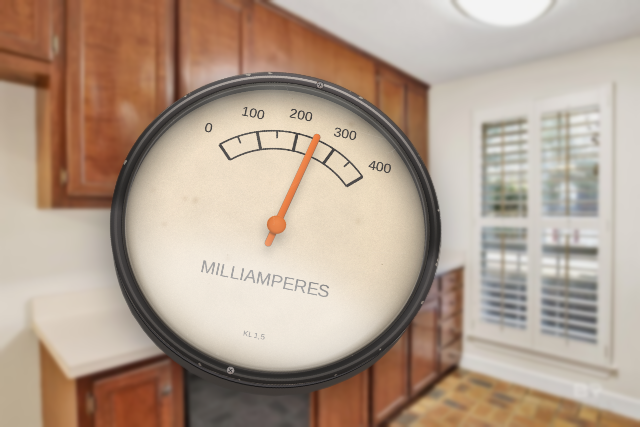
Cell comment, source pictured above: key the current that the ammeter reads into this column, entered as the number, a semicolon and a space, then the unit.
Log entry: 250; mA
